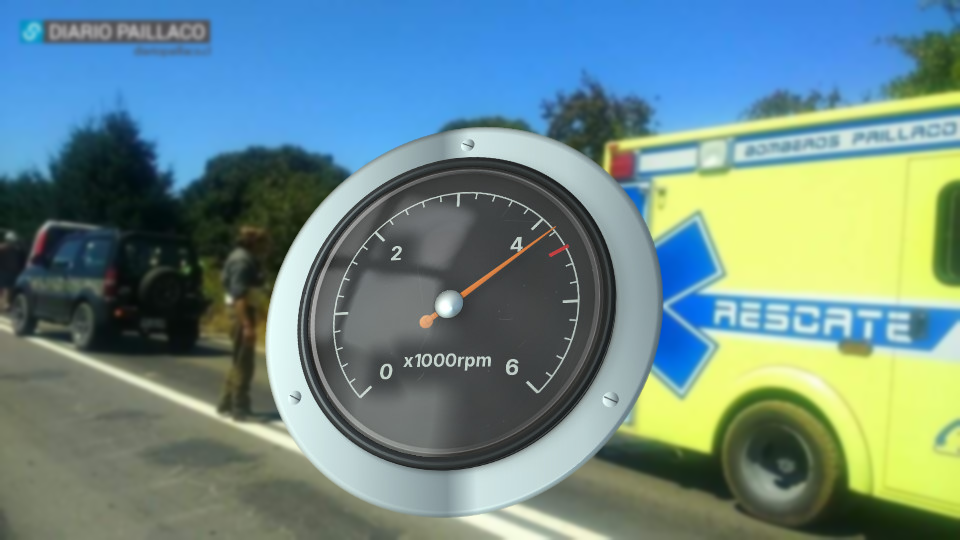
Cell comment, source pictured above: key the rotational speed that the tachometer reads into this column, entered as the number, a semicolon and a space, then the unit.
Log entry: 4200; rpm
